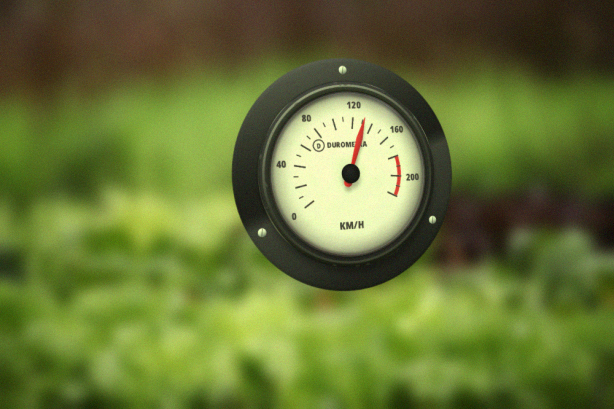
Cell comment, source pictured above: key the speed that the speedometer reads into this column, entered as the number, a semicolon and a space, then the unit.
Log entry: 130; km/h
